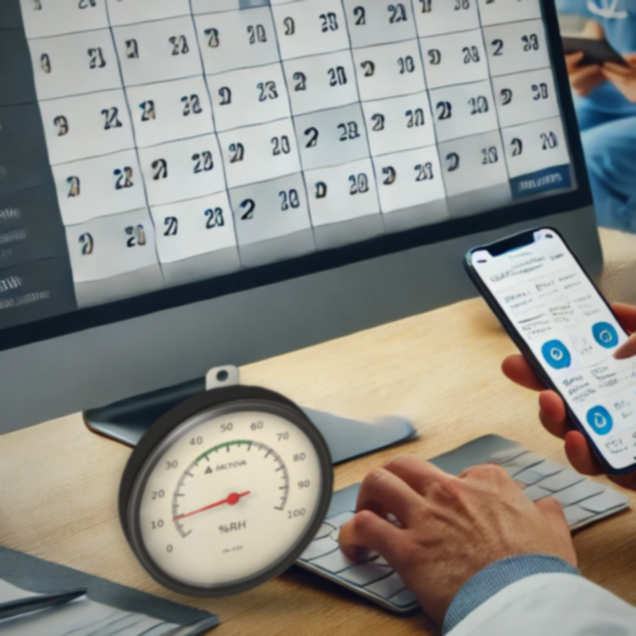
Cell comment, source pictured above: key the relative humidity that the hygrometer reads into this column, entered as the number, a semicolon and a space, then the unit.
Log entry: 10; %
